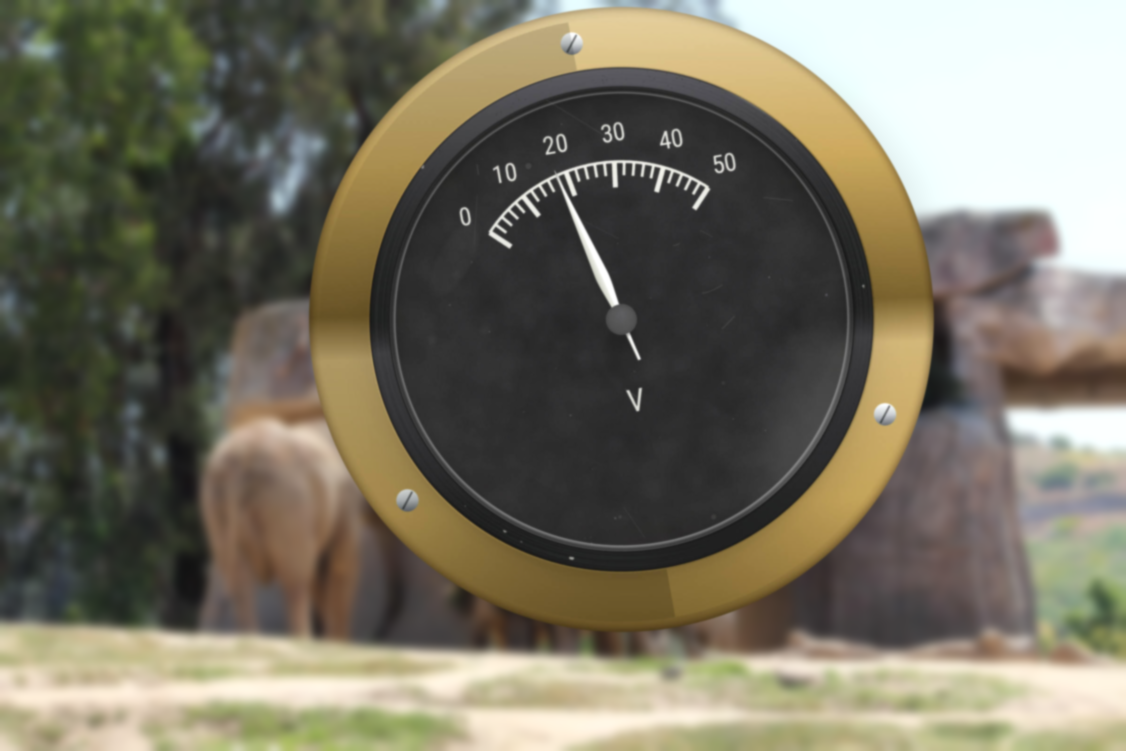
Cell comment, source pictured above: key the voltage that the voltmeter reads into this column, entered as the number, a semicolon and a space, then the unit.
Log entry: 18; V
